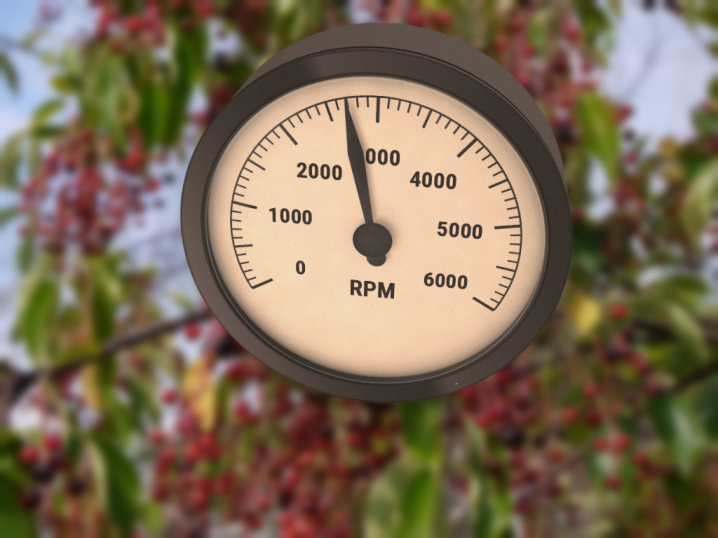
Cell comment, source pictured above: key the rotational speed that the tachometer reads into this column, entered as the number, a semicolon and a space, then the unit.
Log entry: 2700; rpm
